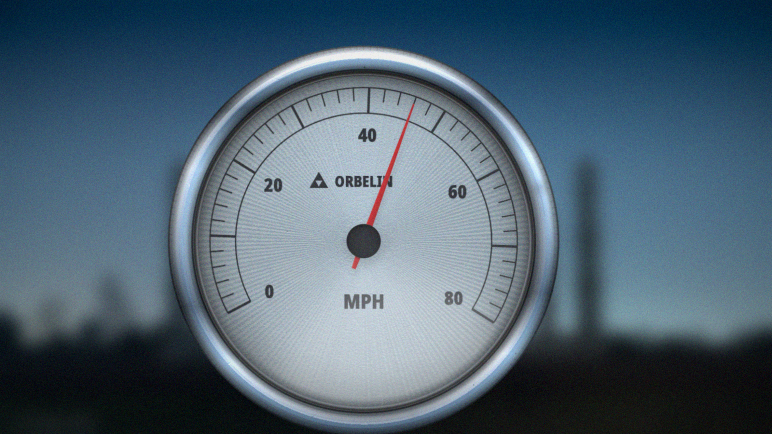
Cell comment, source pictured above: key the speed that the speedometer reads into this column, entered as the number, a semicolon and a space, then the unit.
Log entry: 46; mph
